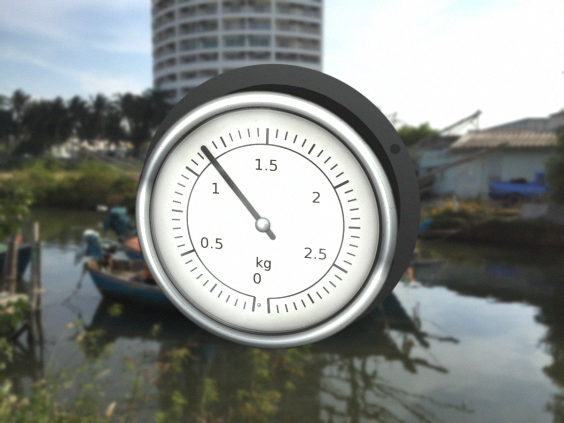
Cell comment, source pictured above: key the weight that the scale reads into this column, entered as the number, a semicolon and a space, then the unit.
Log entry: 1.15; kg
